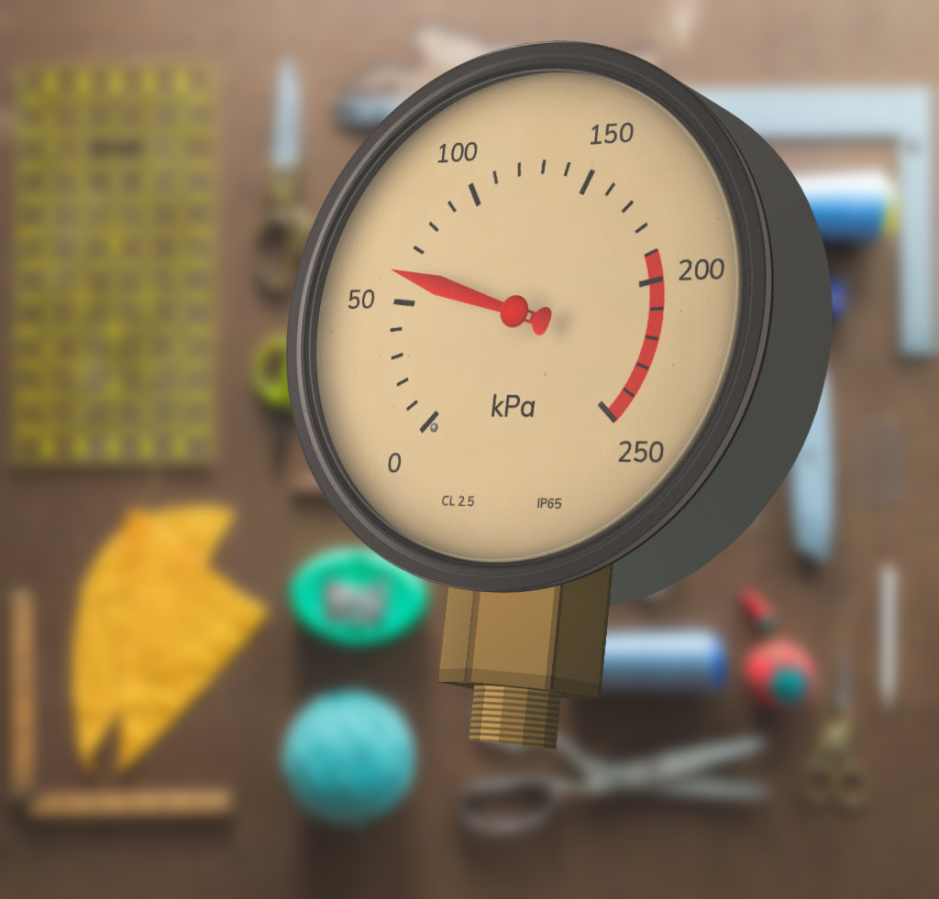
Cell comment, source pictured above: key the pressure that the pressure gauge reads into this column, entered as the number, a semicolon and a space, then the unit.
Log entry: 60; kPa
